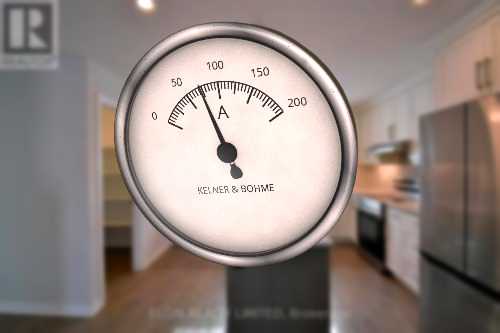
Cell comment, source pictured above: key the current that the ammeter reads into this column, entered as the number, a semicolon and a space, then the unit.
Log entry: 75; A
